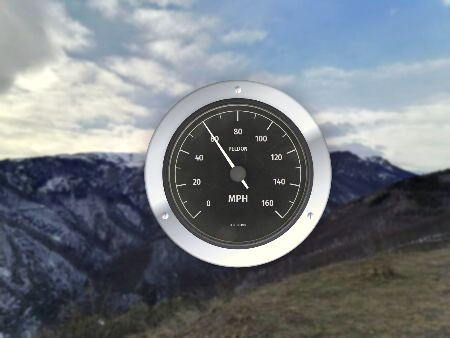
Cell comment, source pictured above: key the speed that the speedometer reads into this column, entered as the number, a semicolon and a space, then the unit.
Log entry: 60; mph
